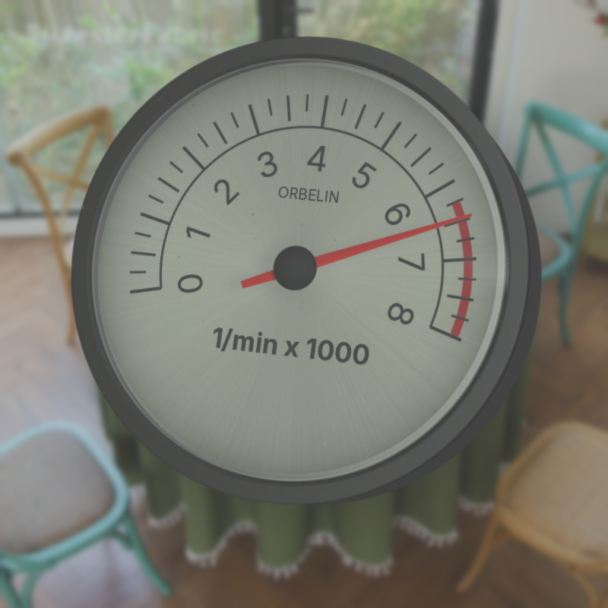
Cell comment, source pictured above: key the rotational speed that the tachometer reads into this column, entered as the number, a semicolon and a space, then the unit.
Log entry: 6500; rpm
